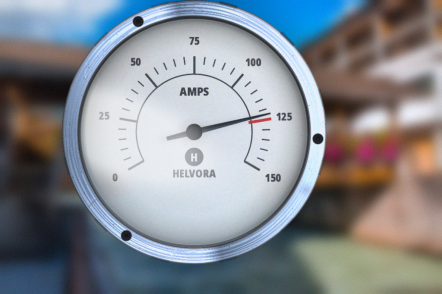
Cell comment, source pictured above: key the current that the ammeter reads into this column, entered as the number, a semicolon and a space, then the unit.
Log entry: 122.5; A
